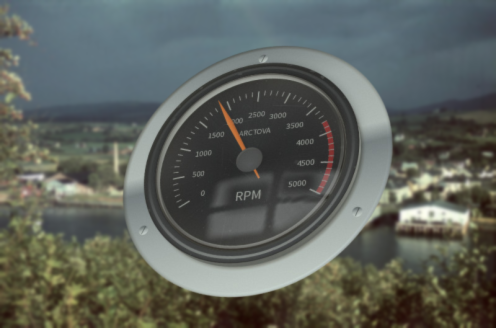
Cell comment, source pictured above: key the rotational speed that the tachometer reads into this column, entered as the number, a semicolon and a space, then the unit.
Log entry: 1900; rpm
